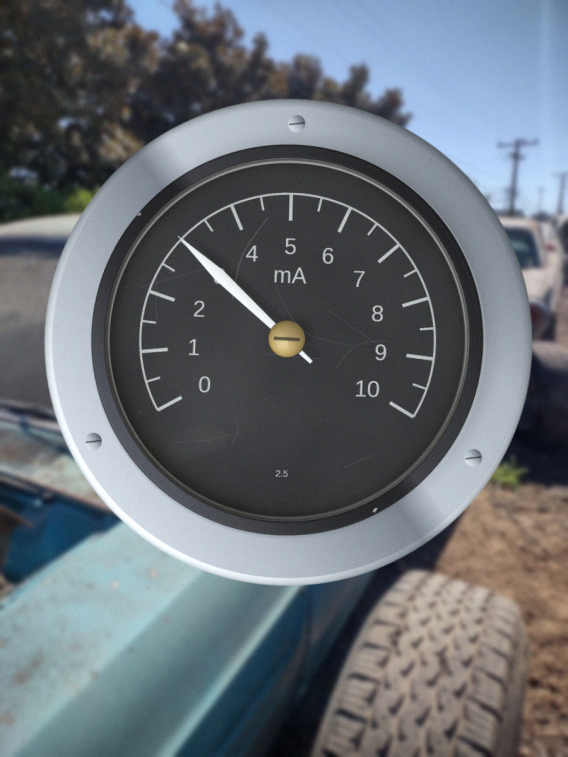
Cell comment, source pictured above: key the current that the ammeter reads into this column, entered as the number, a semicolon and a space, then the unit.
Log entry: 3; mA
